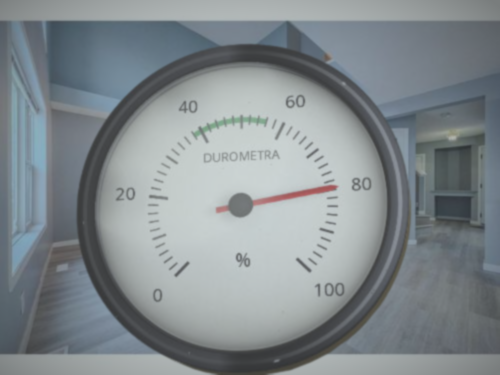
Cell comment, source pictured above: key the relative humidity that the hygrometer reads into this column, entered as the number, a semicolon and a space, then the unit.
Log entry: 80; %
